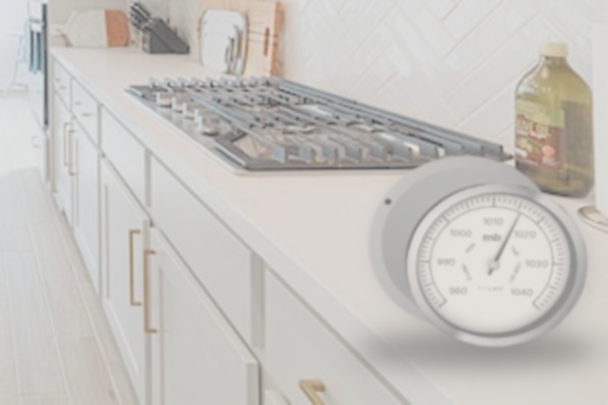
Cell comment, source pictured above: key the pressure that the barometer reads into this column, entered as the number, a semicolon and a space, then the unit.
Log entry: 1015; mbar
